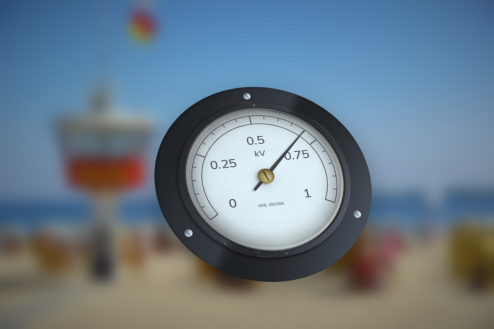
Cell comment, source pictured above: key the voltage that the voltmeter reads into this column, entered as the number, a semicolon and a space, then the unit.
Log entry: 0.7; kV
